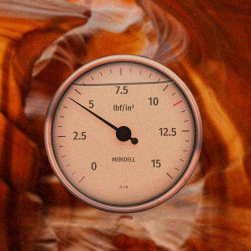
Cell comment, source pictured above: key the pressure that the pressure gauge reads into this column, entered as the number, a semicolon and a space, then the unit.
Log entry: 4.5; psi
